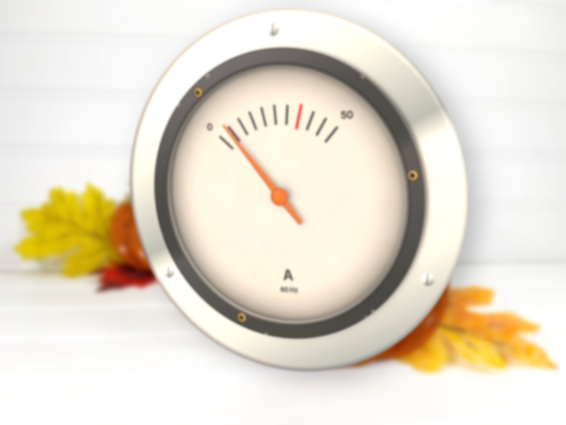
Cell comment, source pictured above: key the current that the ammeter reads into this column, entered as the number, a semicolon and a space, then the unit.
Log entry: 5; A
